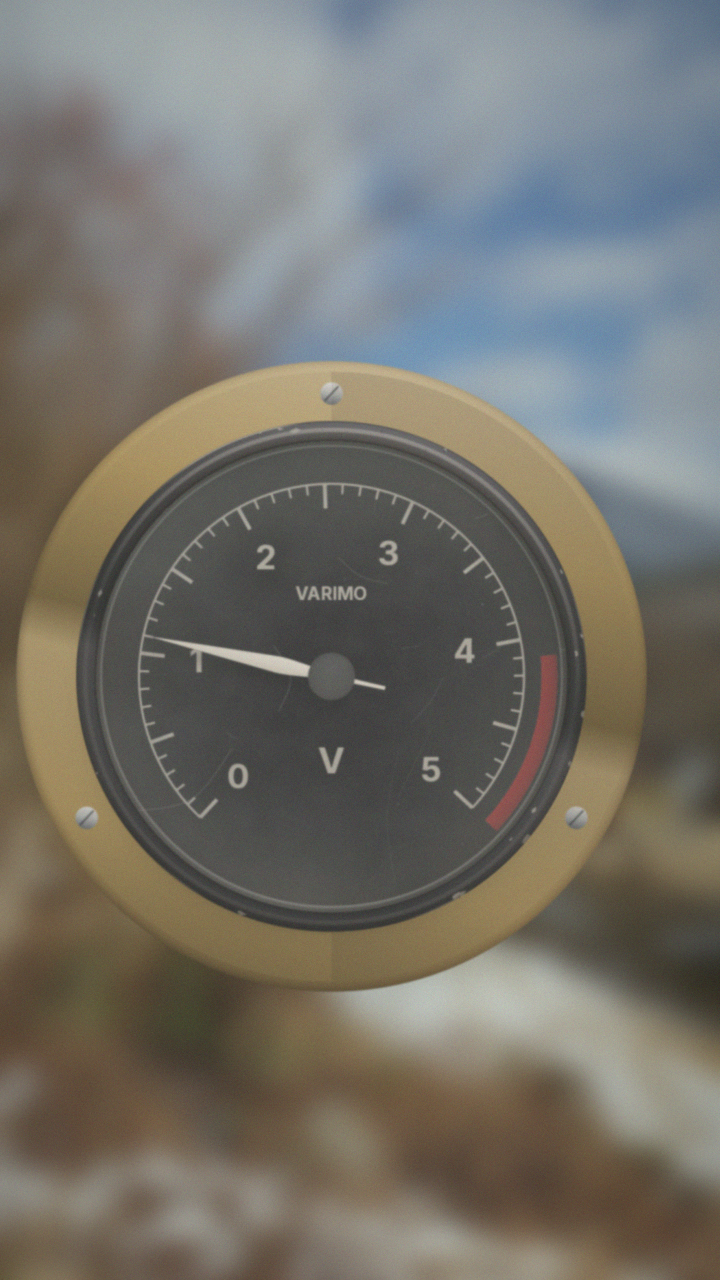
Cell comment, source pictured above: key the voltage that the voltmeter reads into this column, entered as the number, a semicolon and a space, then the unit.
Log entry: 1.1; V
